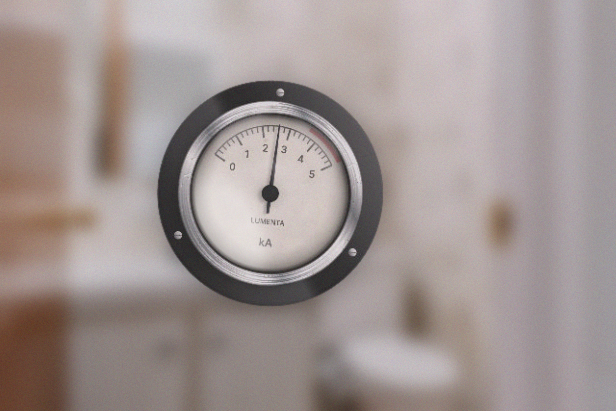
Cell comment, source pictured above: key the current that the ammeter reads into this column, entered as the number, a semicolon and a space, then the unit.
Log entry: 2.6; kA
